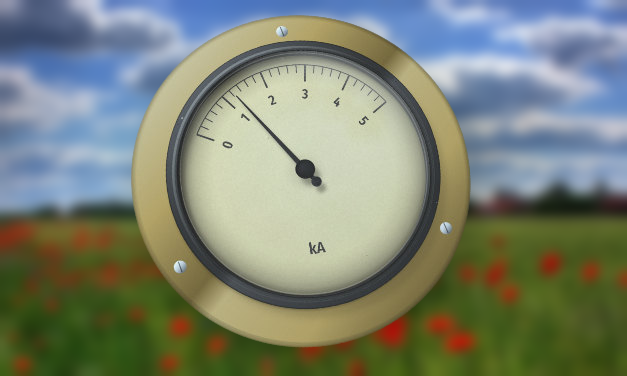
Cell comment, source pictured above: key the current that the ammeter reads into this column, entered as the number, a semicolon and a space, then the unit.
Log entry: 1.2; kA
